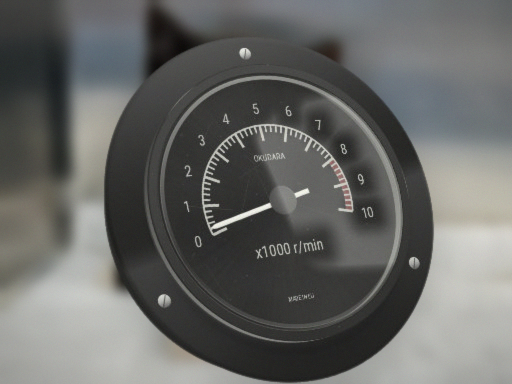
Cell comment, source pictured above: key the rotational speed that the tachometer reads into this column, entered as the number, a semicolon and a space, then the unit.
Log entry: 200; rpm
